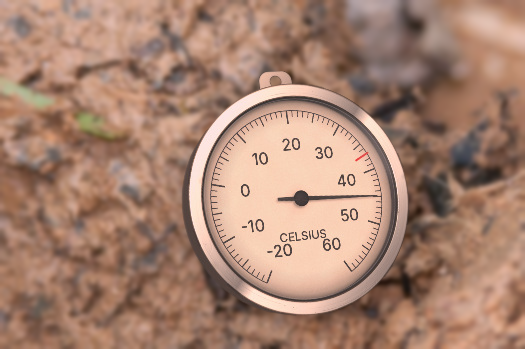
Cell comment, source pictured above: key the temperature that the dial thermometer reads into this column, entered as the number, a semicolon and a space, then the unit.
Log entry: 45; °C
